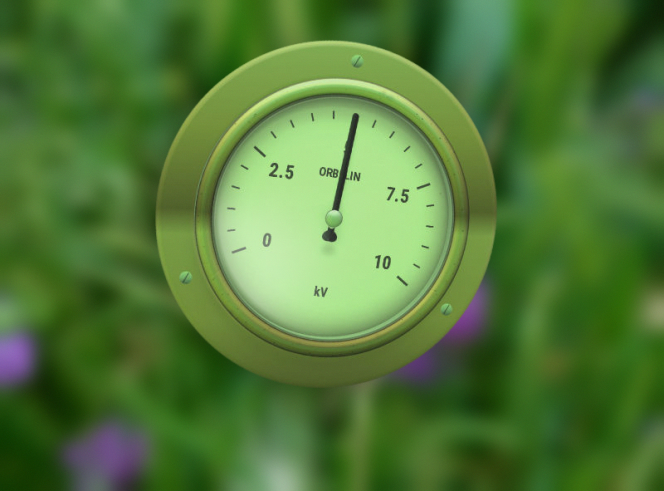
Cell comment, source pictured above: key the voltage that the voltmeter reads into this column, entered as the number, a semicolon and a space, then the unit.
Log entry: 5; kV
